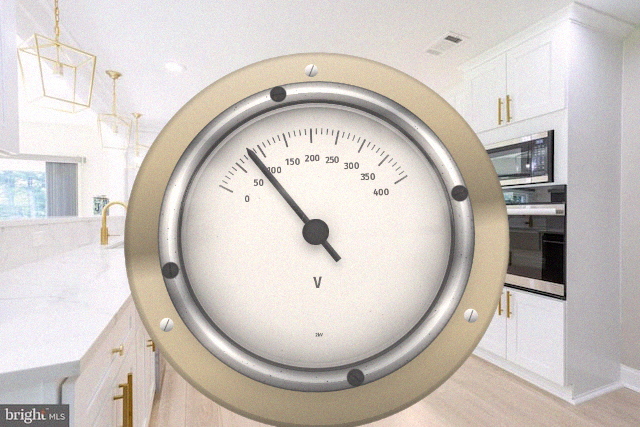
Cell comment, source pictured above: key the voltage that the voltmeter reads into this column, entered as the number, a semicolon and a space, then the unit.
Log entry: 80; V
